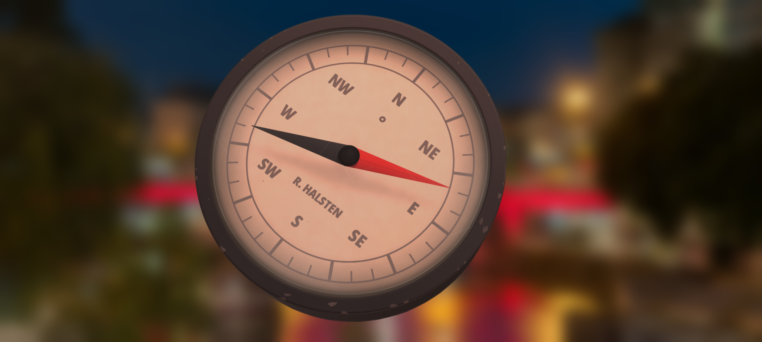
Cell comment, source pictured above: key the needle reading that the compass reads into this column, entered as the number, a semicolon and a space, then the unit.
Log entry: 70; °
